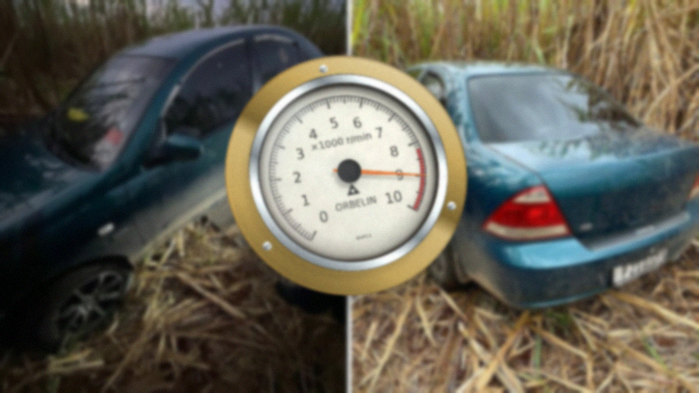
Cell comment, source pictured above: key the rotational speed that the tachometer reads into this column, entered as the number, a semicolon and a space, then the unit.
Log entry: 9000; rpm
